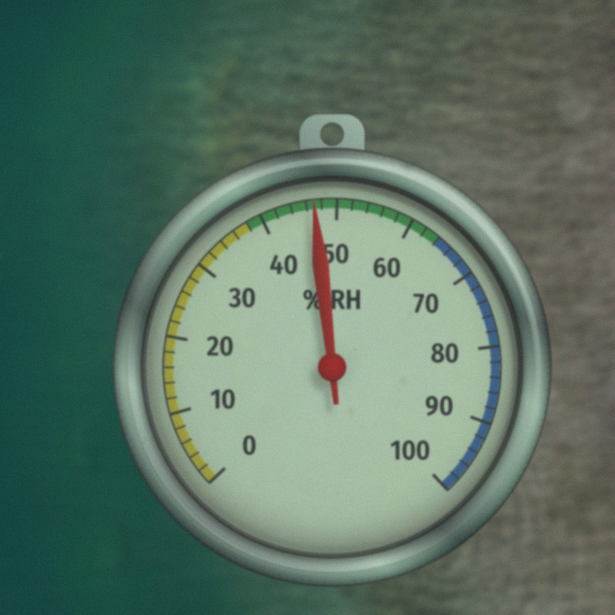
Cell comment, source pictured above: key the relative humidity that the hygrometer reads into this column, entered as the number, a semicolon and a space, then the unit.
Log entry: 47; %
